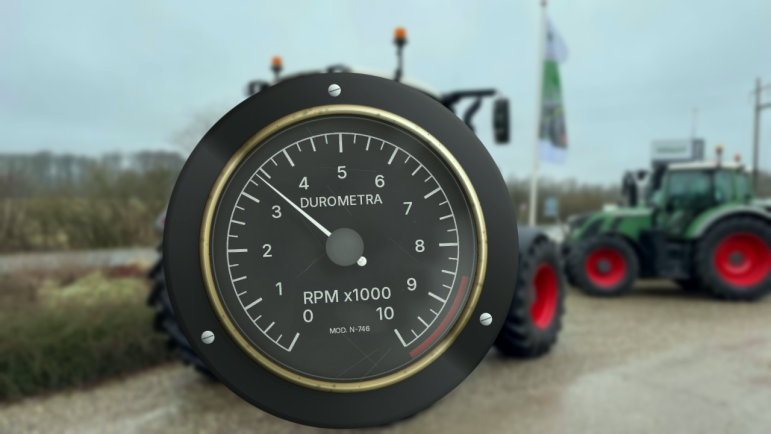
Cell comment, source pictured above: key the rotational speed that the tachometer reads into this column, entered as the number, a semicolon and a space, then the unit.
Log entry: 3375; rpm
